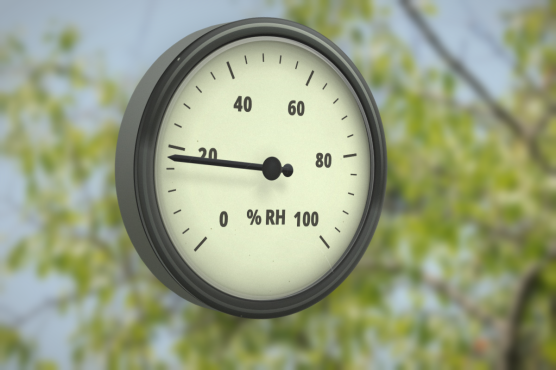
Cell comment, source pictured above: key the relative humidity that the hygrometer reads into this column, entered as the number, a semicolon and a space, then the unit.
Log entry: 18; %
